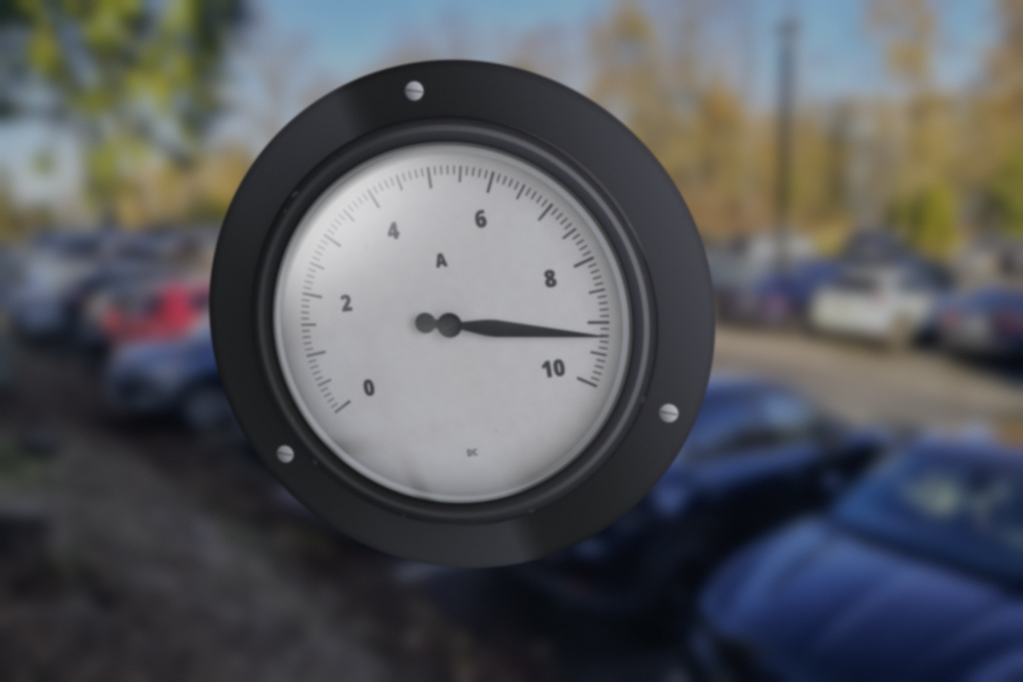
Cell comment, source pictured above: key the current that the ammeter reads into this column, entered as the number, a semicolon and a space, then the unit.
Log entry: 9.2; A
